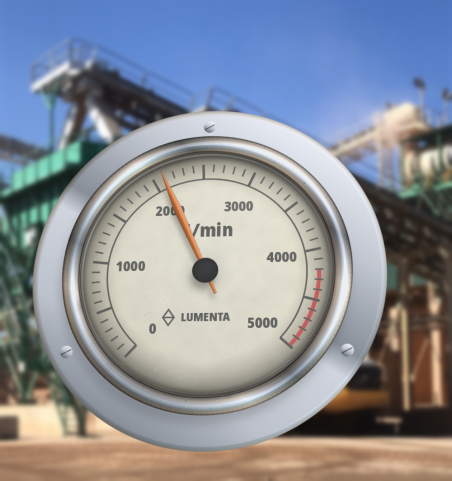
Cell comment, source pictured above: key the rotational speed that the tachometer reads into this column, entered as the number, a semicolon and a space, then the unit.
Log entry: 2100; rpm
